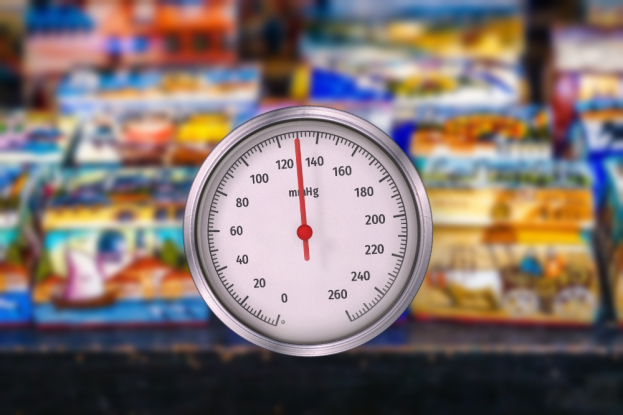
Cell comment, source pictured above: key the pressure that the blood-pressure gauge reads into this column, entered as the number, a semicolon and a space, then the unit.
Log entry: 130; mmHg
